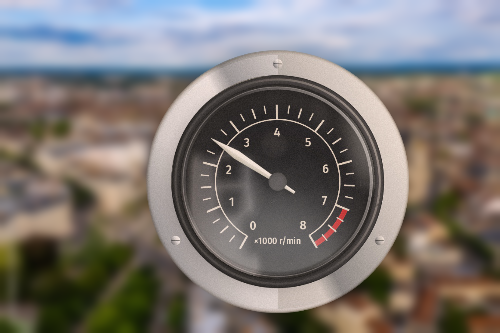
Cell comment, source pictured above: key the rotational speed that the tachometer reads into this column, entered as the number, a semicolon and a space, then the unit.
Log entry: 2500; rpm
